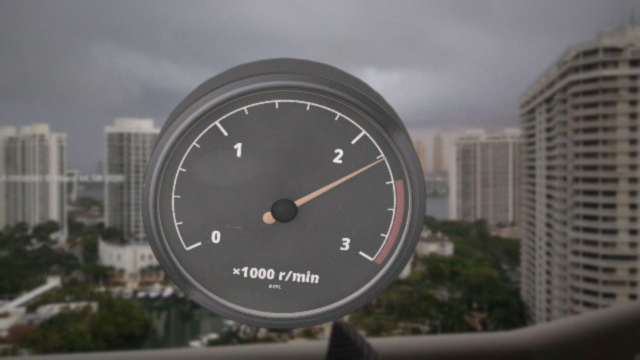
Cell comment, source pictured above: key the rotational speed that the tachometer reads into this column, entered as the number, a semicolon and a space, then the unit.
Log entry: 2200; rpm
